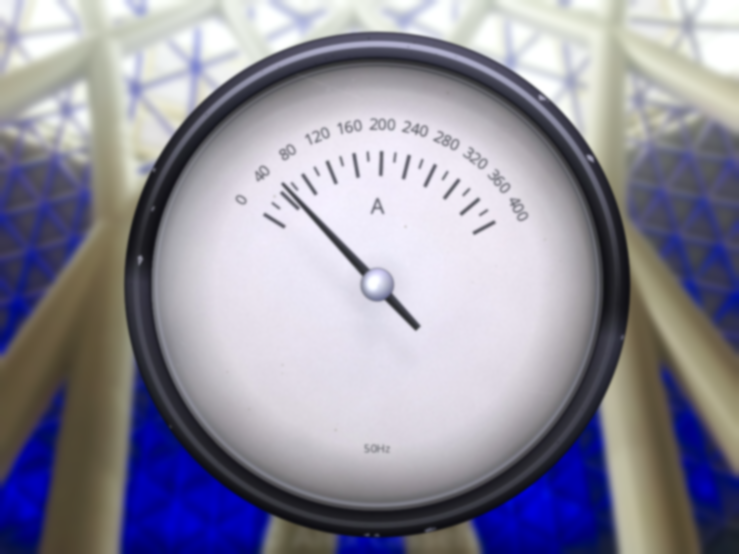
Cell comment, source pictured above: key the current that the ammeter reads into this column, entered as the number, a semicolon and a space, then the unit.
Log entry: 50; A
